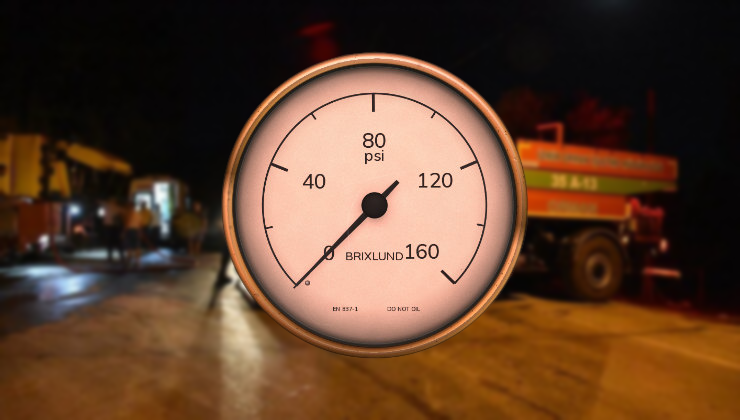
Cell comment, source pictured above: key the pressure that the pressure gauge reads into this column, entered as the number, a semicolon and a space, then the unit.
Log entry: 0; psi
